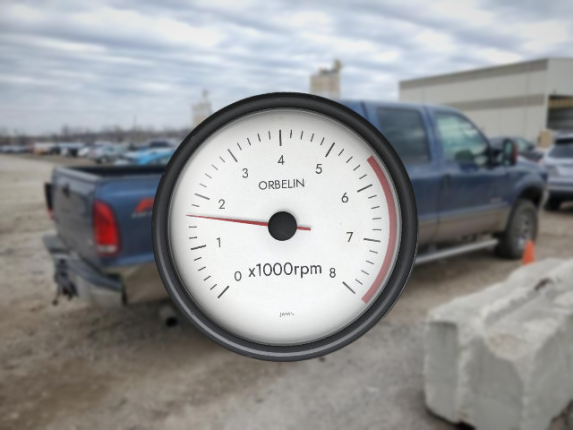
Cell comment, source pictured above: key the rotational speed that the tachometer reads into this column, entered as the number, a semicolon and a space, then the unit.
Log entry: 1600; rpm
